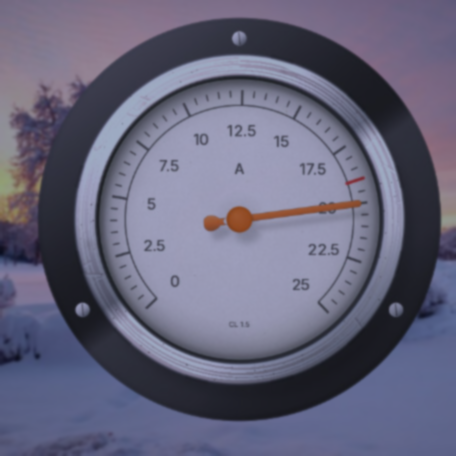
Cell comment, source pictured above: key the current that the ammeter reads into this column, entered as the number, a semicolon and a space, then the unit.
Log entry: 20; A
